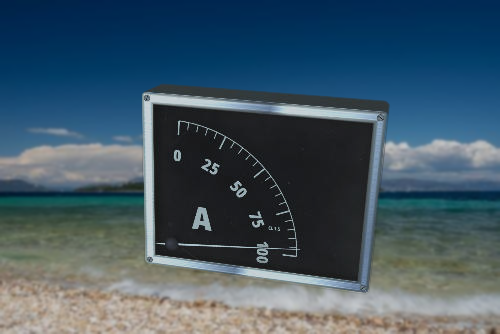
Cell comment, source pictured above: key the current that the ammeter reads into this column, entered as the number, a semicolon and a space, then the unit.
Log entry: 95; A
